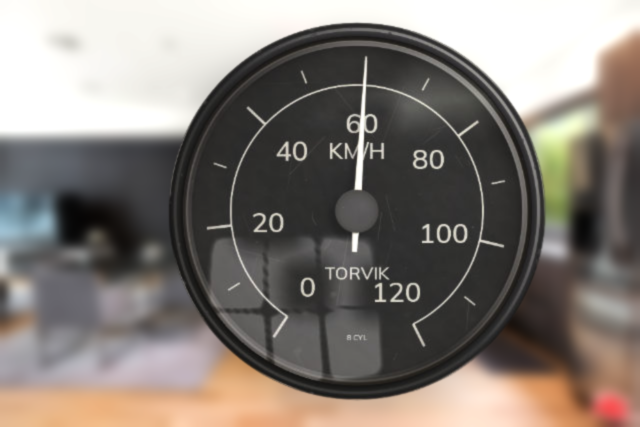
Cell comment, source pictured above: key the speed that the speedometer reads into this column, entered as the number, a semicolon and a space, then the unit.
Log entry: 60; km/h
